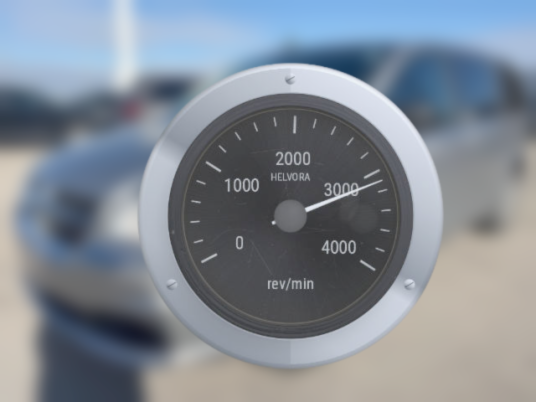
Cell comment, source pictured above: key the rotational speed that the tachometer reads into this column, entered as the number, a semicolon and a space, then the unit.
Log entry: 3100; rpm
